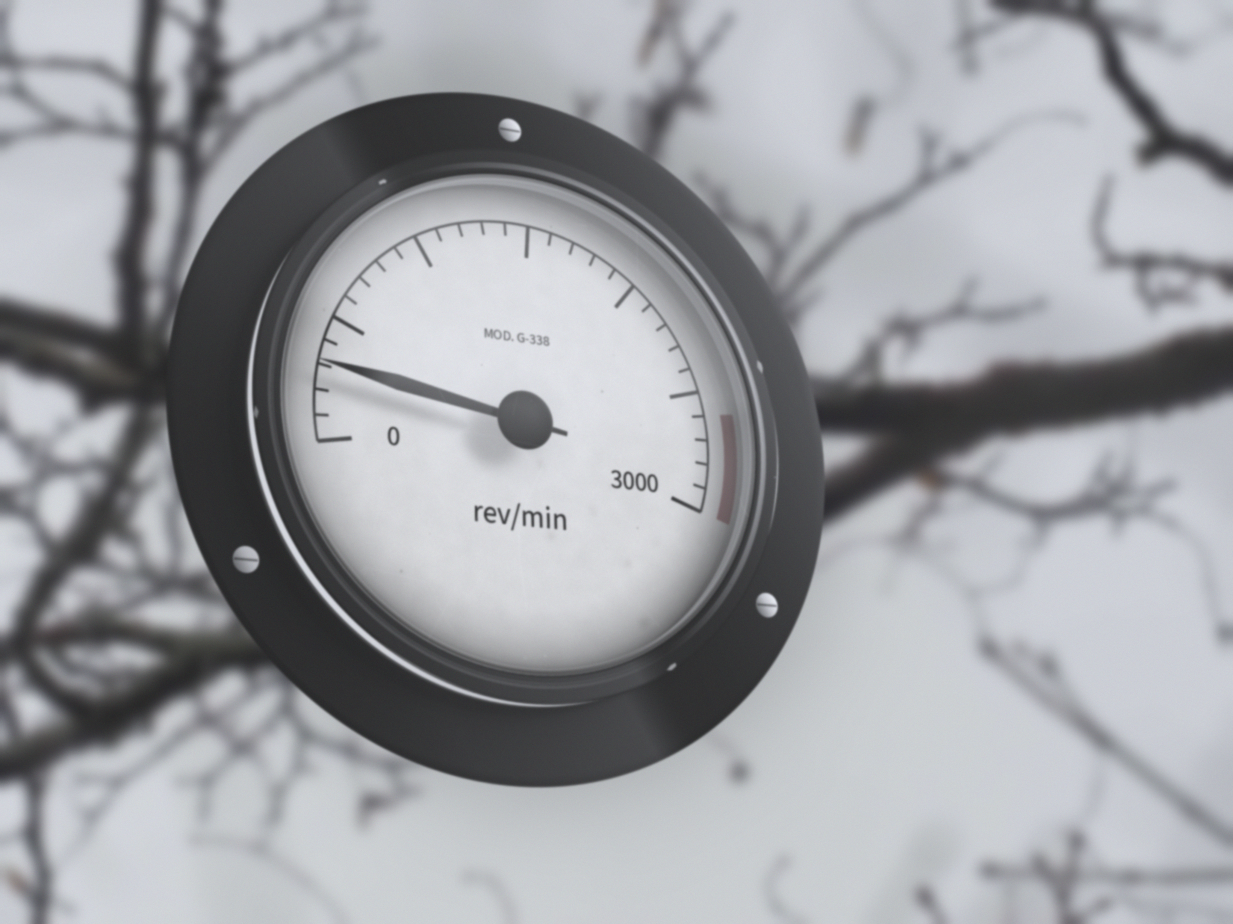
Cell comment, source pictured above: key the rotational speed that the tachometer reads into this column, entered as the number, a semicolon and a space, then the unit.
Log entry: 300; rpm
